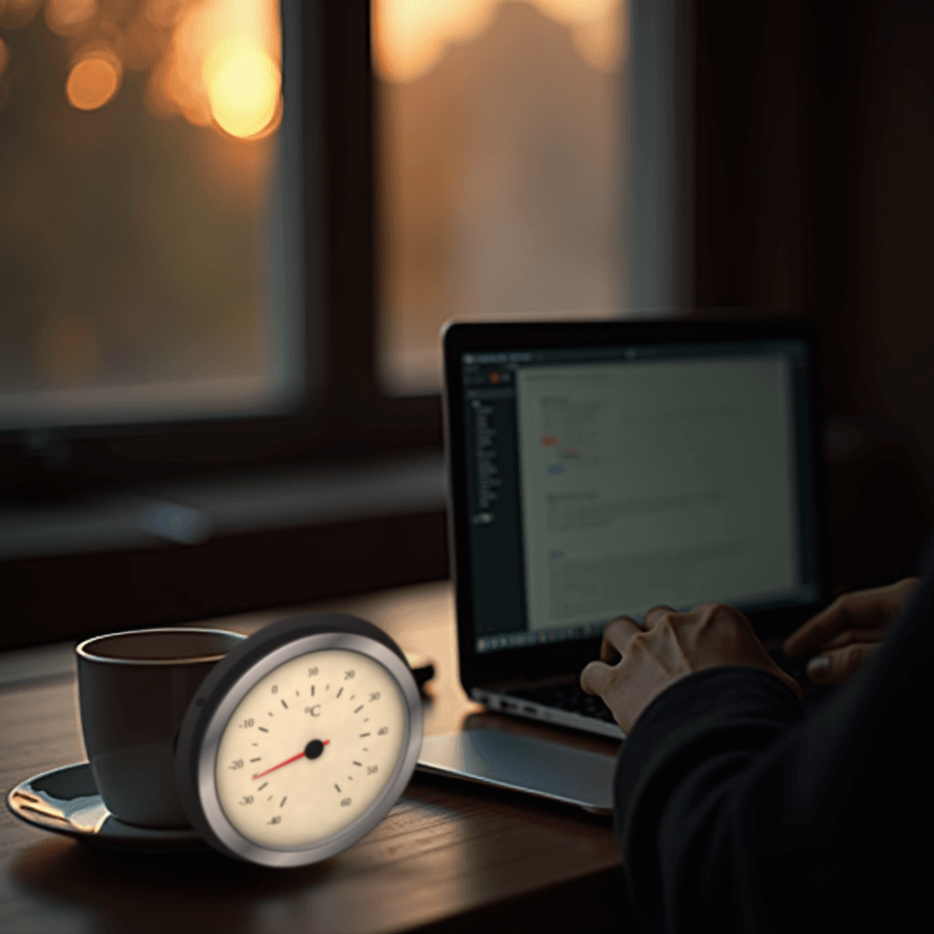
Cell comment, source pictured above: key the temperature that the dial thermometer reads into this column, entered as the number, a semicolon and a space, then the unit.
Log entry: -25; °C
